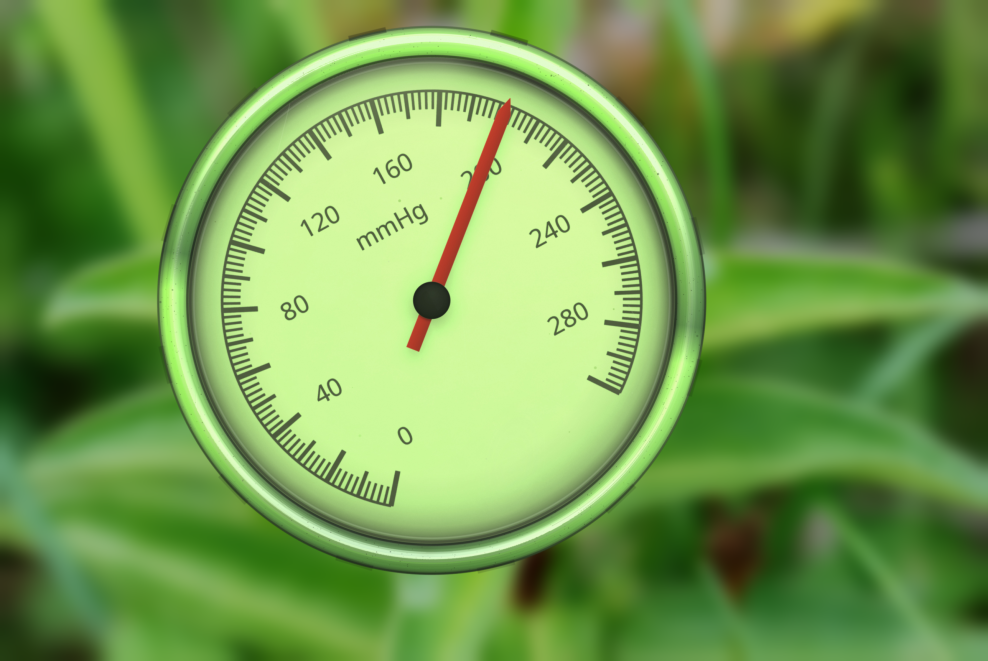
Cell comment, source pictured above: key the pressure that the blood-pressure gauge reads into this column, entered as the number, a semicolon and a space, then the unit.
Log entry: 200; mmHg
